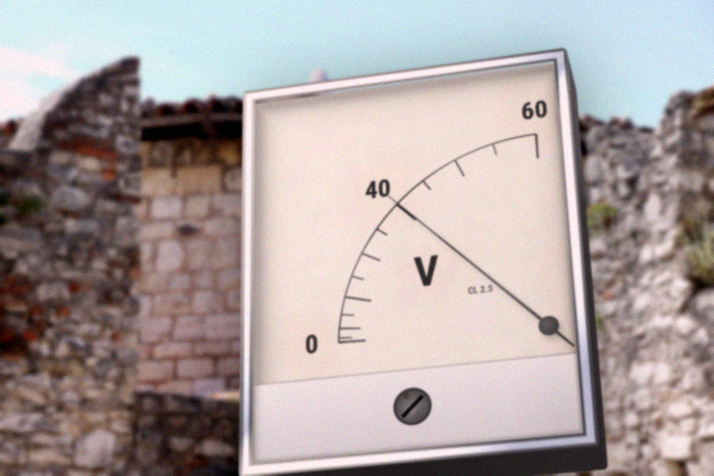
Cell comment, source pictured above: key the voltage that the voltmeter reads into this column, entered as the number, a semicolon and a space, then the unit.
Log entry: 40; V
